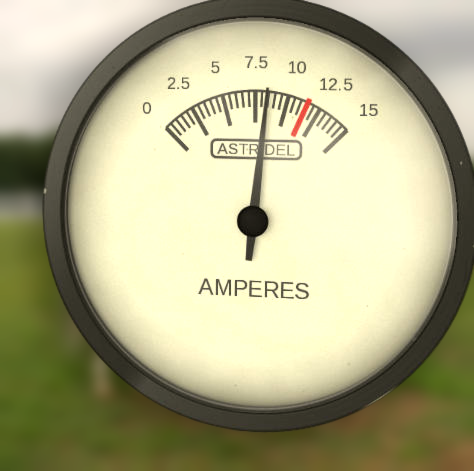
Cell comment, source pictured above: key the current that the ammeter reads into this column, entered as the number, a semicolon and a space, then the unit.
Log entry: 8.5; A
